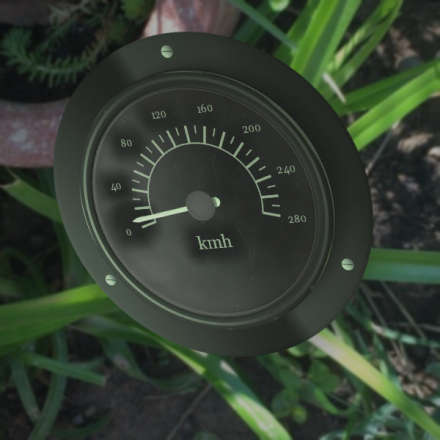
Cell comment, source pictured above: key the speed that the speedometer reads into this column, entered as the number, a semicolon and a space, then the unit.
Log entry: 10; km/h
